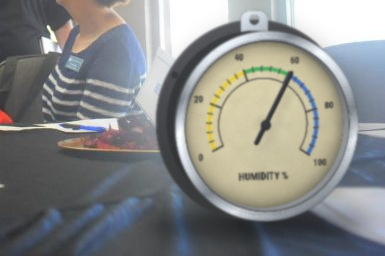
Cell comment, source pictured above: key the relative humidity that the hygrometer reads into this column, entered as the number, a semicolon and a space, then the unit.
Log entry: 60; %
